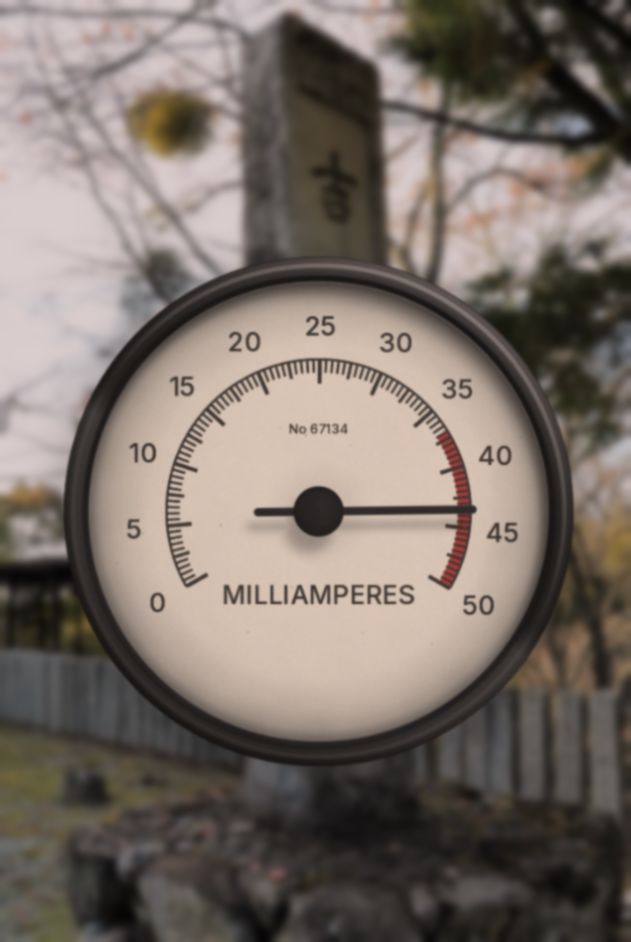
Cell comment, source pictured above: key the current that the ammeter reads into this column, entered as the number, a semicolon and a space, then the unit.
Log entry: 43.5; mA
